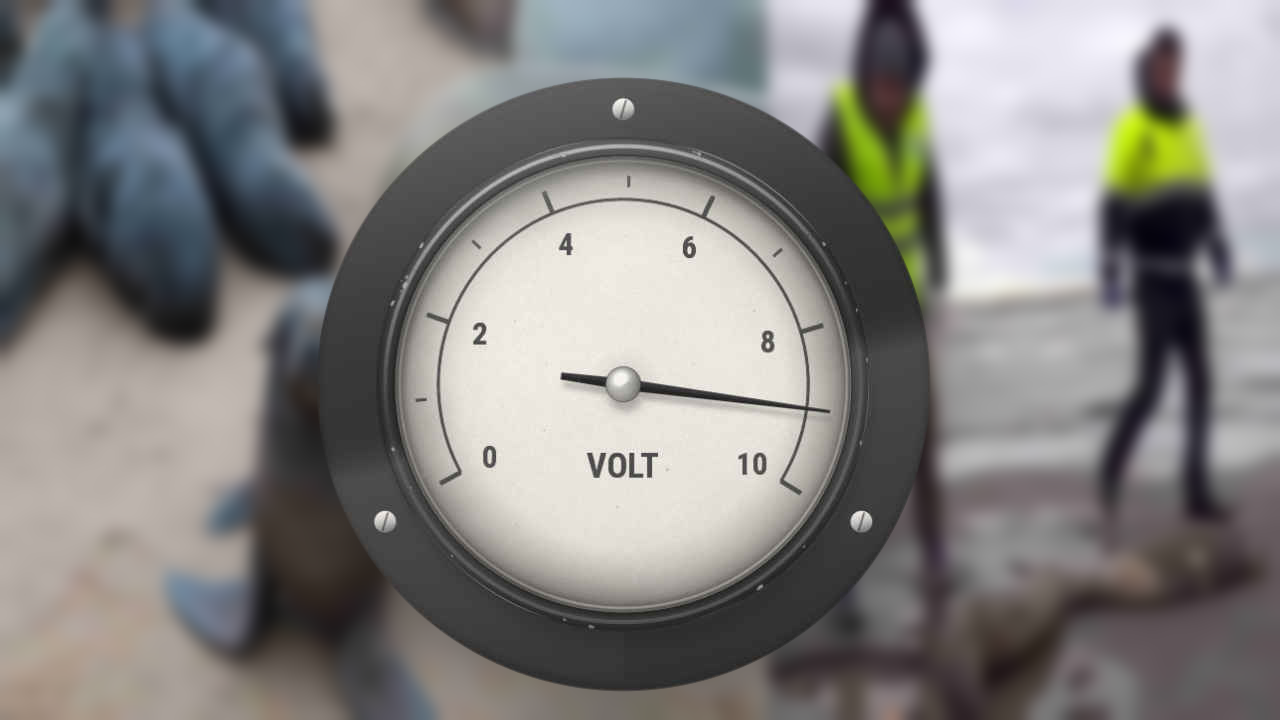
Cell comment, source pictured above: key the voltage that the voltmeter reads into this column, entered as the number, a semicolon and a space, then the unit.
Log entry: 9; V
